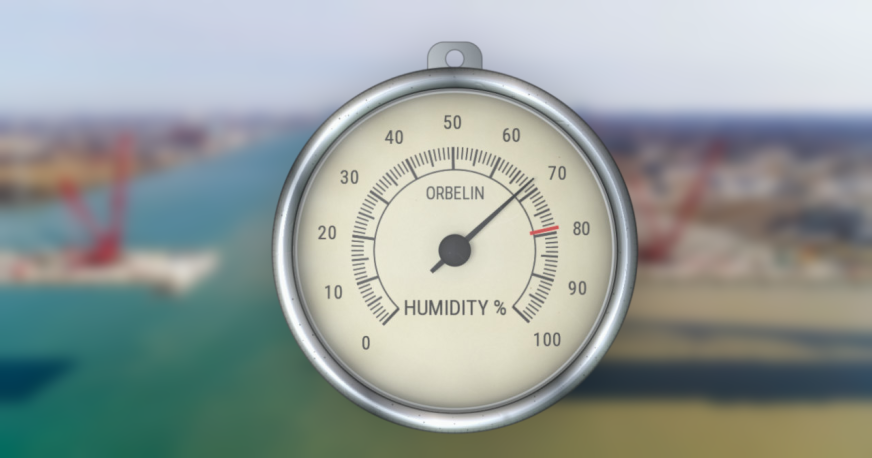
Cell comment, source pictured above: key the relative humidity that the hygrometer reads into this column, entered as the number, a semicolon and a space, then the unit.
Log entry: 68; %
